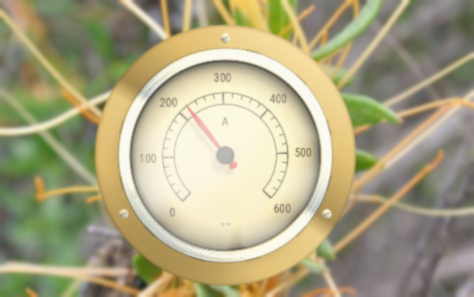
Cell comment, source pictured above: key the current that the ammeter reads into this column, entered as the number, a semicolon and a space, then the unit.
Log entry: 220; A
